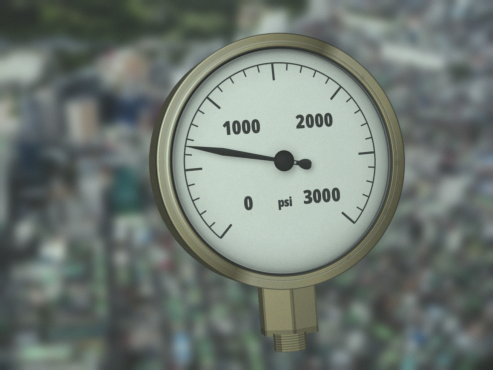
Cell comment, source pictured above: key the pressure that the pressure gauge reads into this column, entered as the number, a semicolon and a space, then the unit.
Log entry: 650; psi
